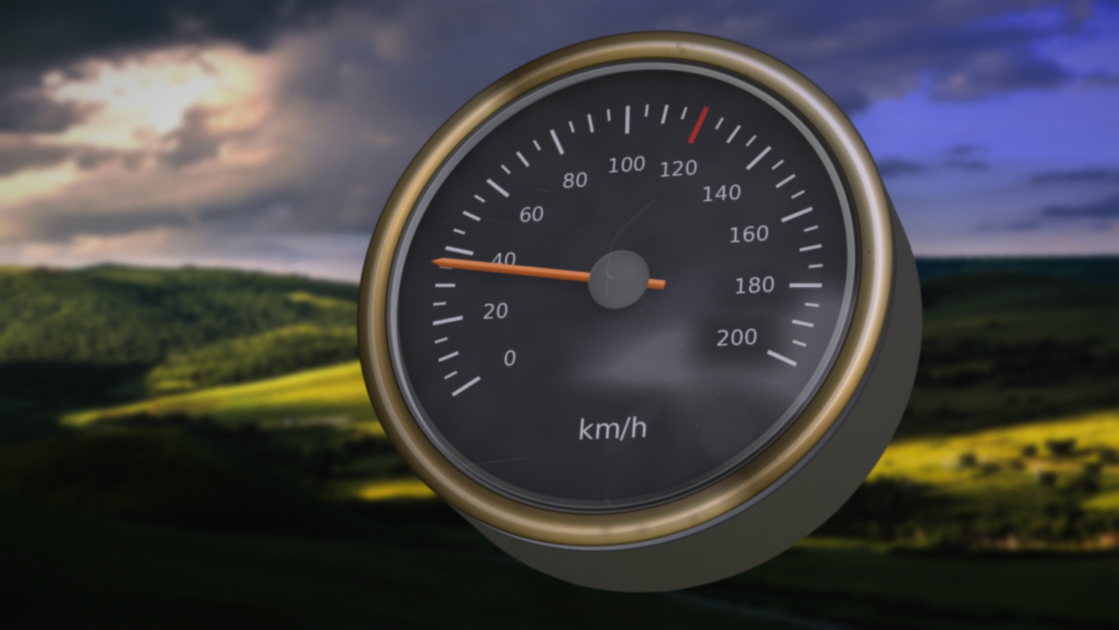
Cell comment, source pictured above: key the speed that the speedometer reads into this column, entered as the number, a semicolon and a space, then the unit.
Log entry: 35; km/h
